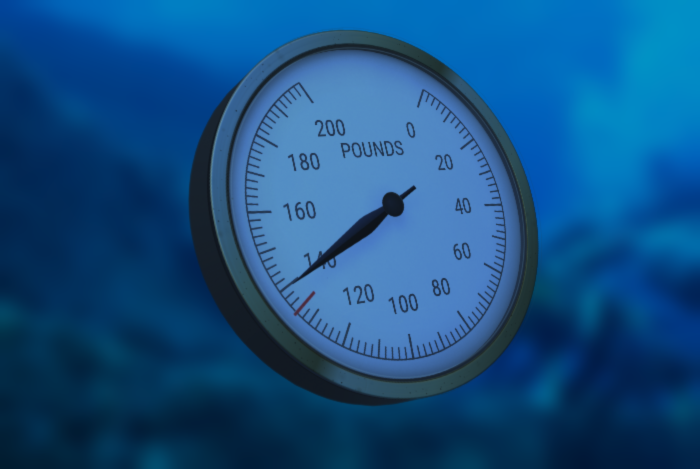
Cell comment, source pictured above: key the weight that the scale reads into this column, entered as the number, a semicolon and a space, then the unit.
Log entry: 140; lb
